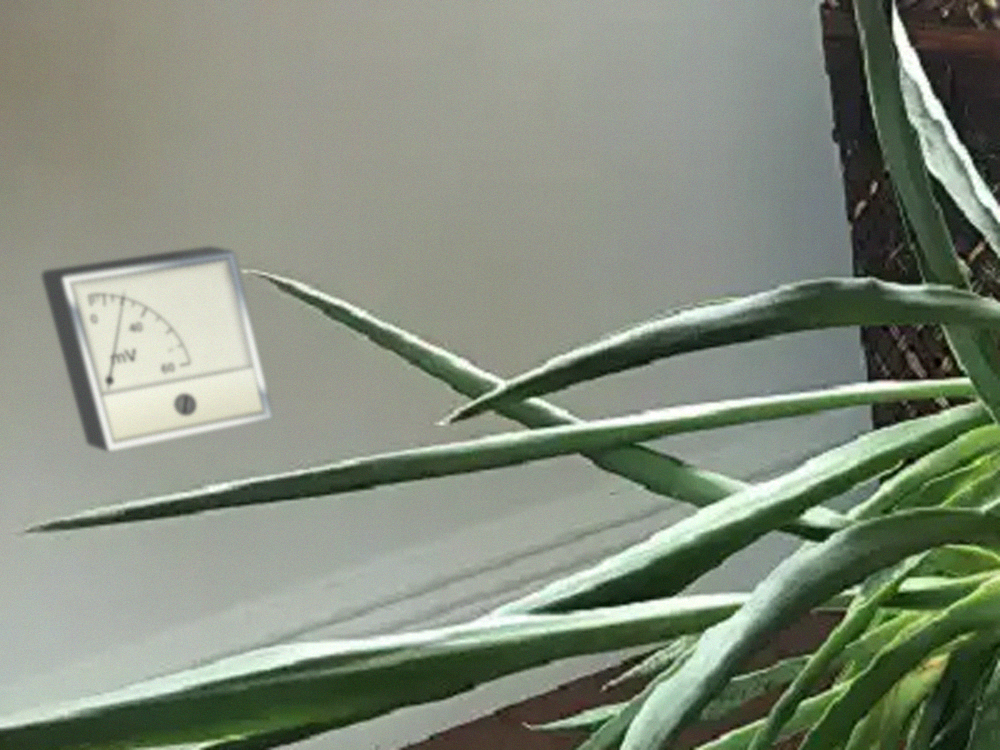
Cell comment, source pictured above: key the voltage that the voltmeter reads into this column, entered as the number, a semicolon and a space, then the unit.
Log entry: 30; mV
